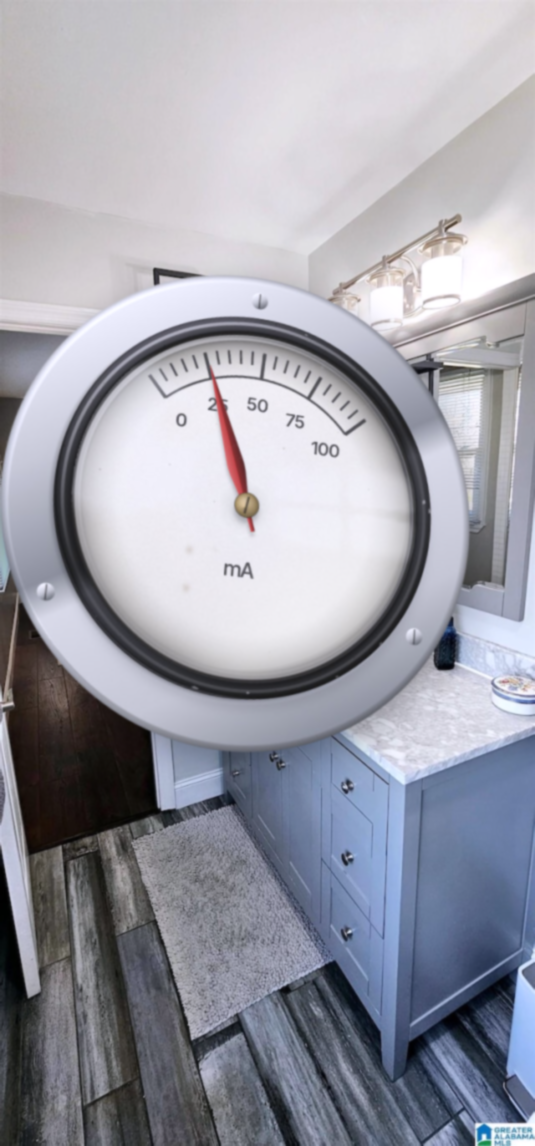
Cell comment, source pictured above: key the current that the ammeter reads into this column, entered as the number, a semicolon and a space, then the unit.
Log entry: 25; mA
